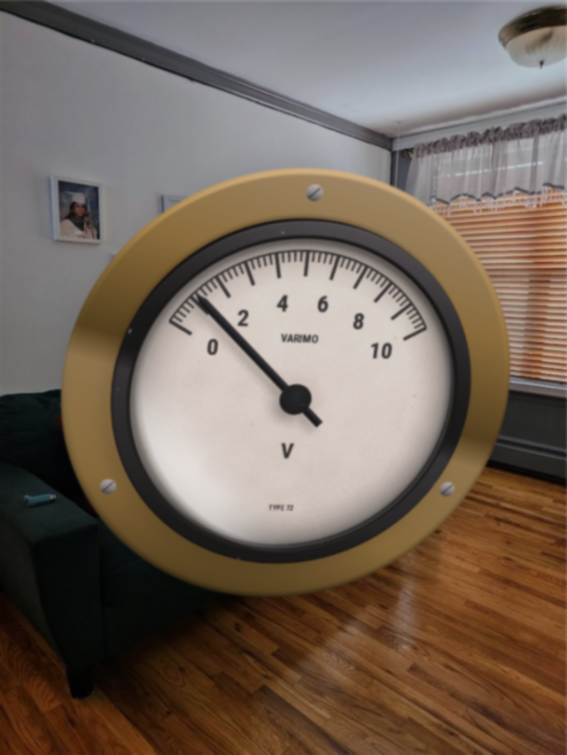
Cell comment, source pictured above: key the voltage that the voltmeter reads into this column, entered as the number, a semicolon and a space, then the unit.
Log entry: 1.2; V
